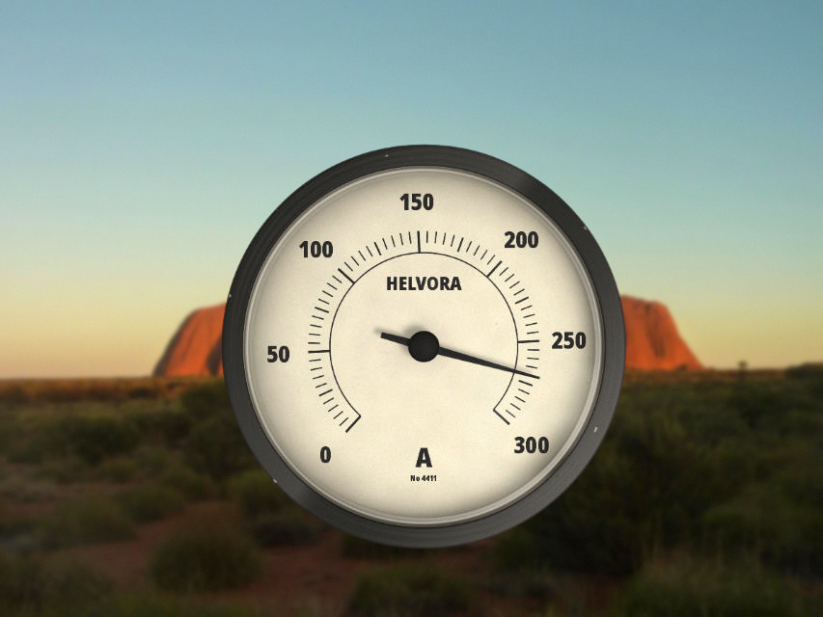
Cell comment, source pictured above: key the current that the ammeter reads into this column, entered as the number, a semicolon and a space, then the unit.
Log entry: 270; A
